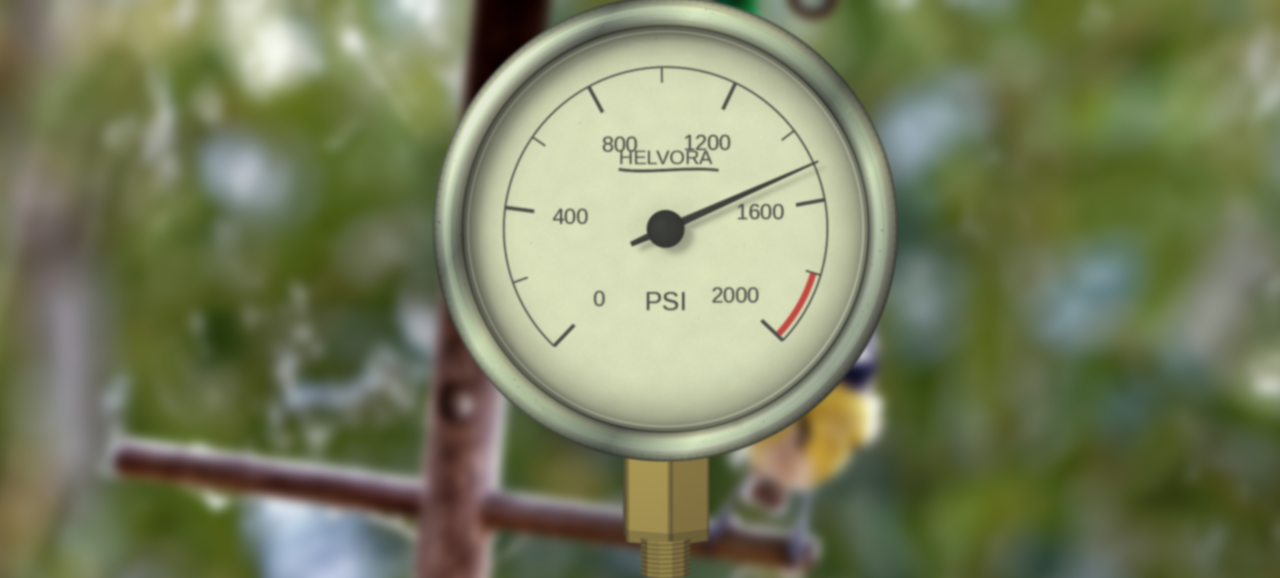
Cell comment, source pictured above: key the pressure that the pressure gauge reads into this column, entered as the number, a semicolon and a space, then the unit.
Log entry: 1500; psi
